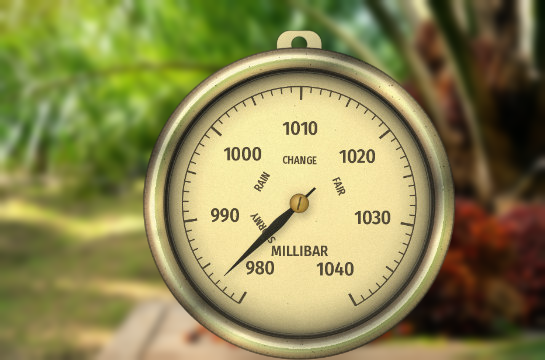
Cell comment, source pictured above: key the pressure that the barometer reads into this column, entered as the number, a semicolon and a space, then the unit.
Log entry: 983; mbar
